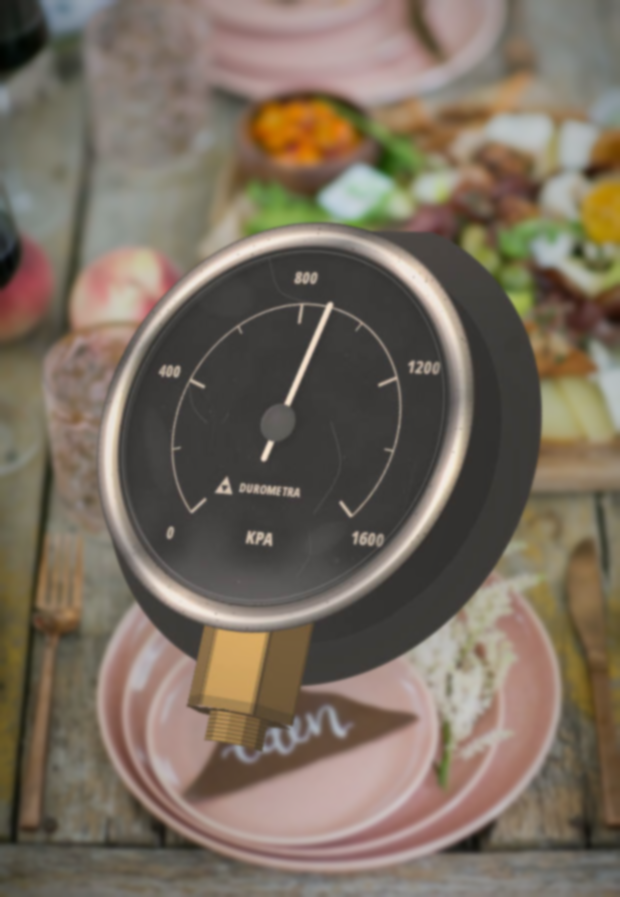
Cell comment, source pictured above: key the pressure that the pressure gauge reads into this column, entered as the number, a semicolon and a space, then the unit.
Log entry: 900; kPa
